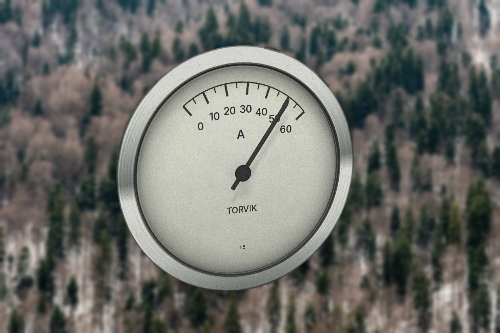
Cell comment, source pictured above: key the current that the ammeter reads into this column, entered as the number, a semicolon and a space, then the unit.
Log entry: 50; A
